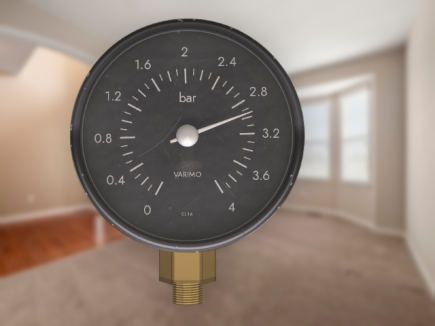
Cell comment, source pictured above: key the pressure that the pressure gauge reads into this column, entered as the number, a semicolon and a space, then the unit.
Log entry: 2.95; bar
